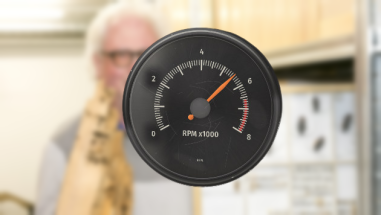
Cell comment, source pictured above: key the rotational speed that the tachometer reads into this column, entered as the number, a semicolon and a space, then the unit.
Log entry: 5500; rpm
